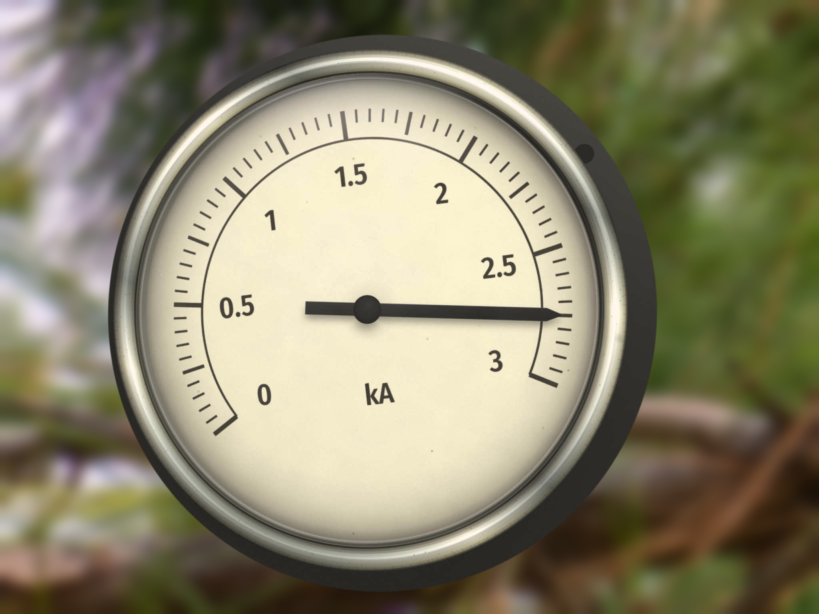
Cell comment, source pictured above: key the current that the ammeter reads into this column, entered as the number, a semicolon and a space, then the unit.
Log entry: 2.75; kA
